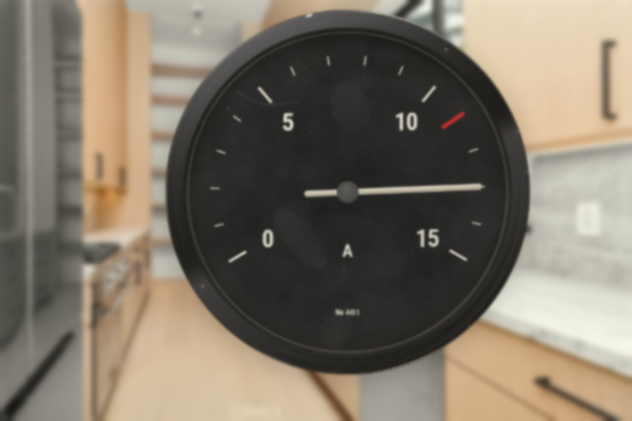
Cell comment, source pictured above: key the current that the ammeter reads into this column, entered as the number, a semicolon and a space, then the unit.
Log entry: 13; A
